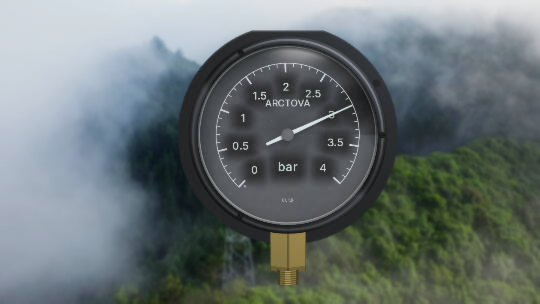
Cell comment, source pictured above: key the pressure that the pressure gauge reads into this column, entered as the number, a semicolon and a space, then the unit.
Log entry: 3; bar
